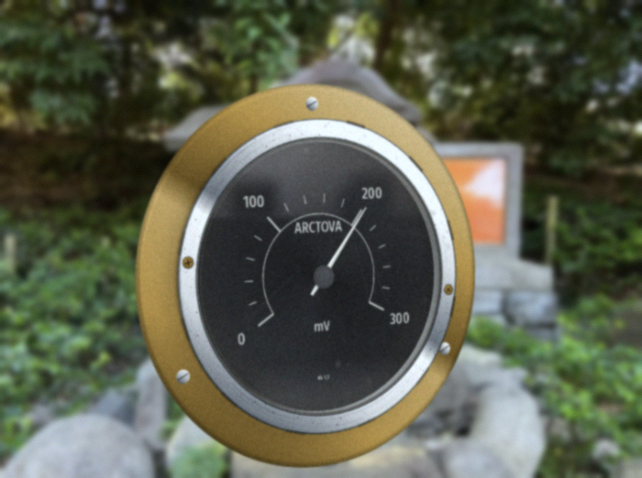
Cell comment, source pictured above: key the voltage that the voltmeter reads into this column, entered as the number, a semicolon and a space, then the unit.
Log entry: 200; mV
